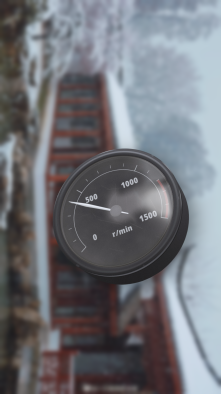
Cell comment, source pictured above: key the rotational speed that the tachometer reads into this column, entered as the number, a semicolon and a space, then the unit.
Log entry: 400; rpm
